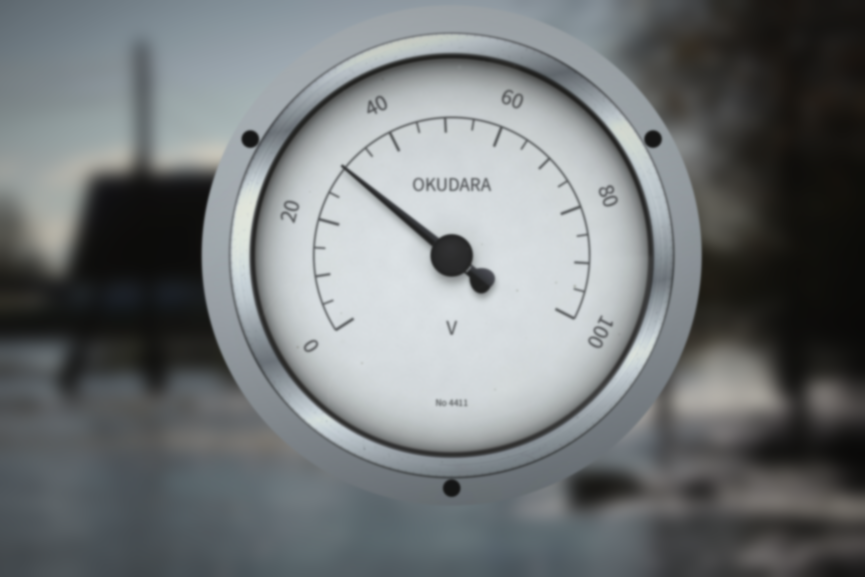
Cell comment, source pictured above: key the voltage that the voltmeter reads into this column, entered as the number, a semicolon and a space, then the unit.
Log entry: 30; V
